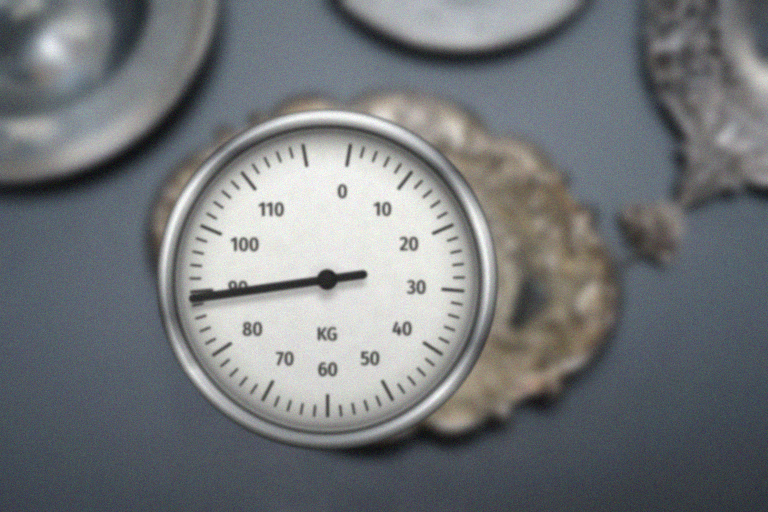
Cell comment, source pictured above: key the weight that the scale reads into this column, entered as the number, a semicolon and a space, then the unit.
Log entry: 89; kg
